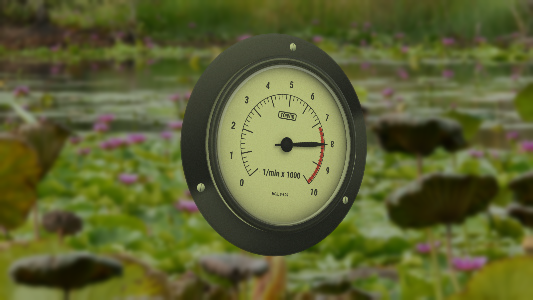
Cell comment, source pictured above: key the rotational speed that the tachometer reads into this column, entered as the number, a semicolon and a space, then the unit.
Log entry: 8000; rpm
